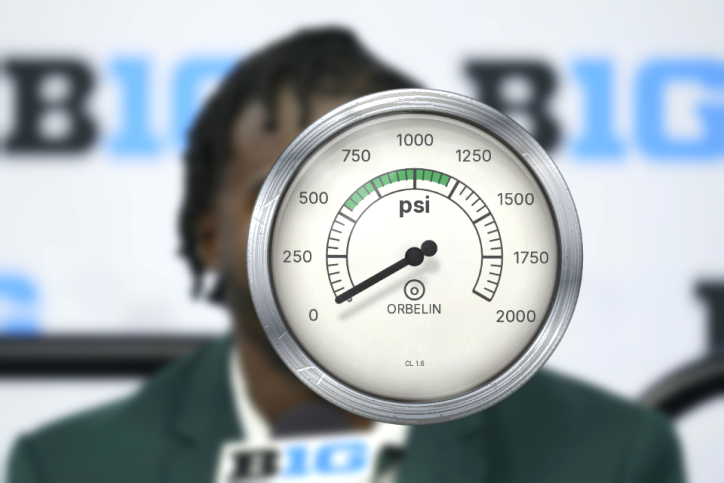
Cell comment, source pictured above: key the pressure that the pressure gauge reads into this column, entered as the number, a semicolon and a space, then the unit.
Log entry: 0; psi
